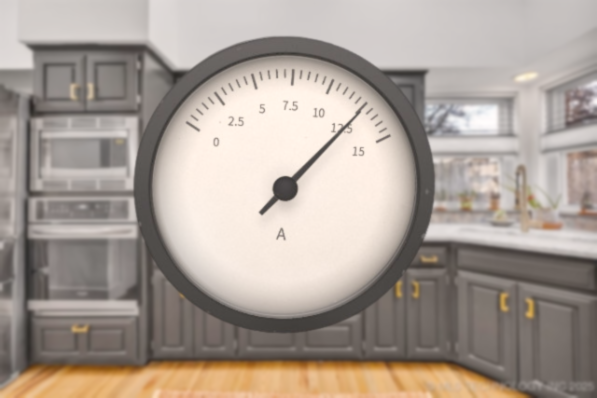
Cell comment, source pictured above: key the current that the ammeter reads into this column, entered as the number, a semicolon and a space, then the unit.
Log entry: 12.5; A
